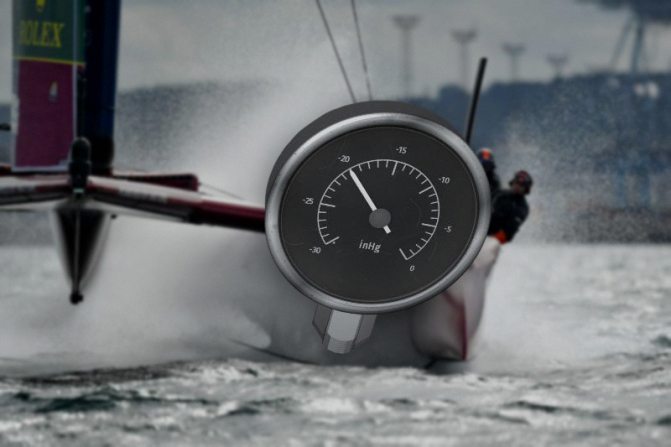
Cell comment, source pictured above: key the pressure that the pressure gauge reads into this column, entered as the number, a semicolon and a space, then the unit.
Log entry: -20; inHg
